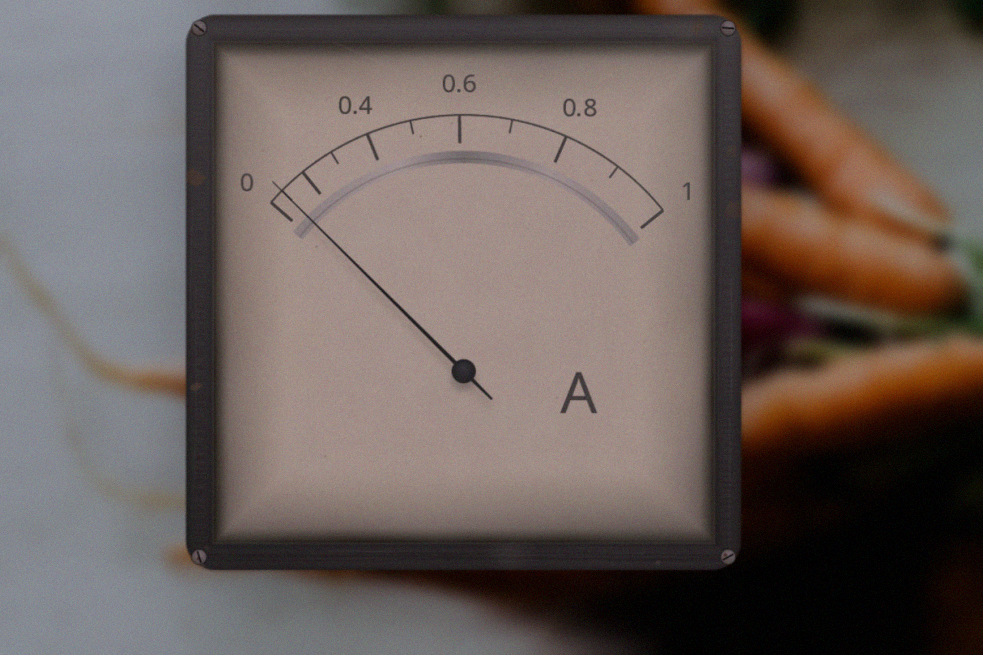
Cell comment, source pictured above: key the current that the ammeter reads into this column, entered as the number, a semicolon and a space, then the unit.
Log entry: 0.1; A
